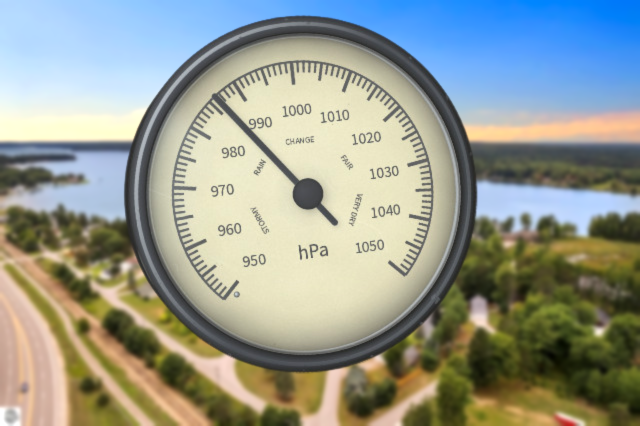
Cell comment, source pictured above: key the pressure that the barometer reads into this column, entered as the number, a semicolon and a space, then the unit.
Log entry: 986; hPa
